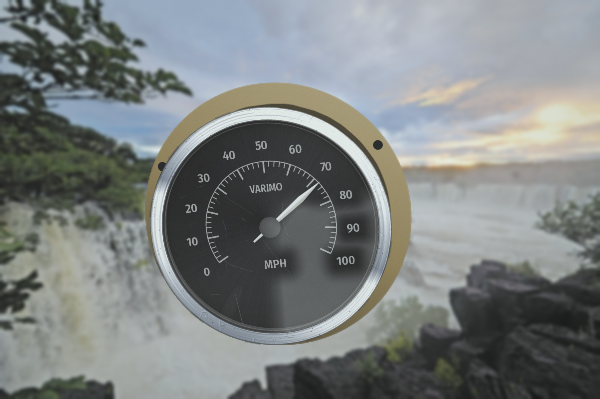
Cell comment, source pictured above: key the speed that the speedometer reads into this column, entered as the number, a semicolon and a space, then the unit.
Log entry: 72; mph
